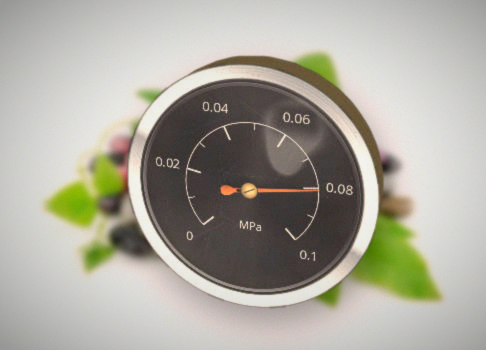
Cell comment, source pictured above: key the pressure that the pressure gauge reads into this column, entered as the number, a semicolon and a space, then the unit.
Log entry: 0.08; MPa
